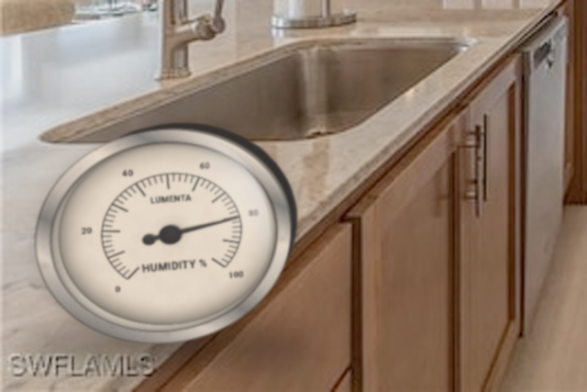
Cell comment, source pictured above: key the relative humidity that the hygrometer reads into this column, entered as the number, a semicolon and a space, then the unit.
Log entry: 80; %
